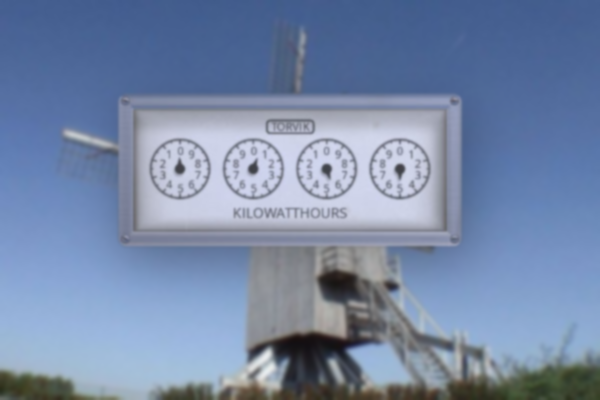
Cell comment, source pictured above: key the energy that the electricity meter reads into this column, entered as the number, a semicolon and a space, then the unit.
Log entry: 55; kWh
